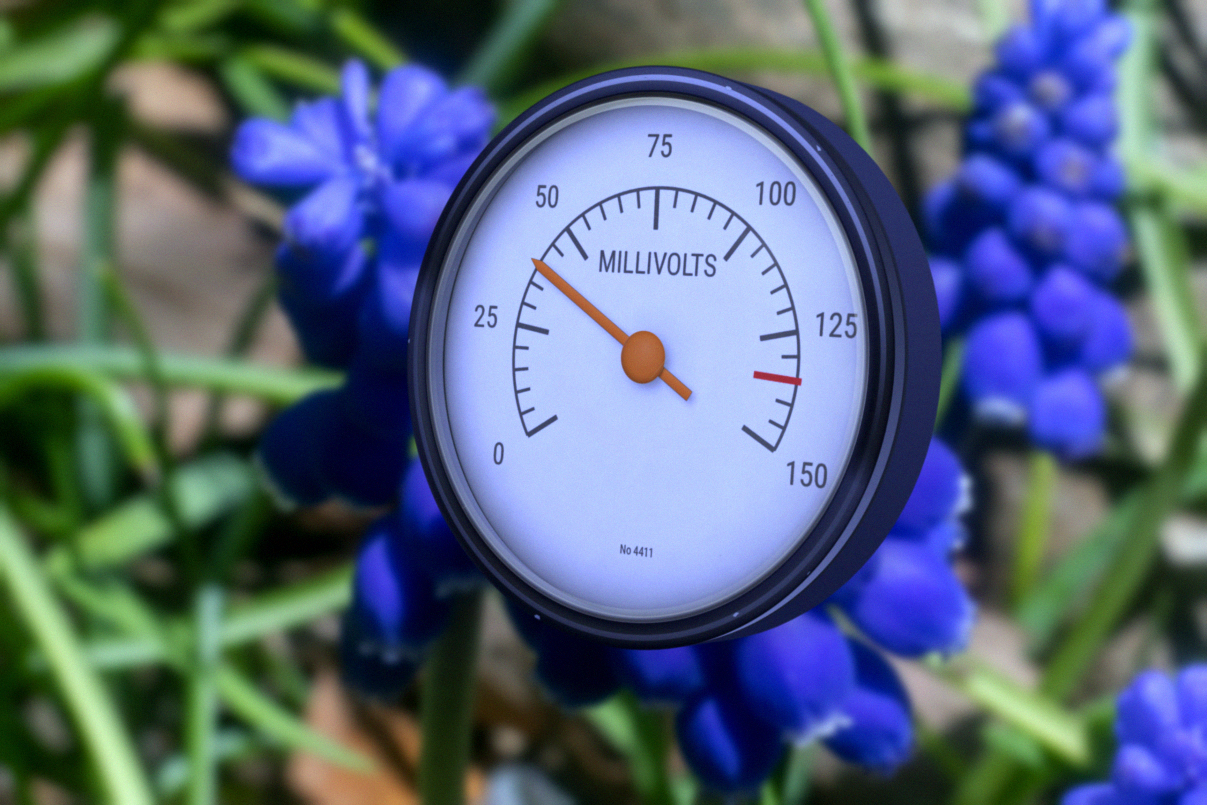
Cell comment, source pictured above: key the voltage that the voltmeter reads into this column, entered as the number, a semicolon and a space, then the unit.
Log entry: 40; mV
